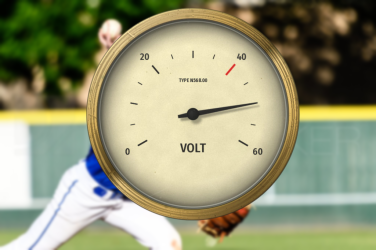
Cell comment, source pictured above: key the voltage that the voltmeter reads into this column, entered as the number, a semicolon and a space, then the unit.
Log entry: 50; V
